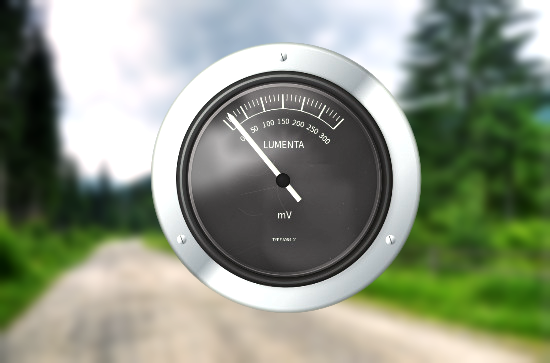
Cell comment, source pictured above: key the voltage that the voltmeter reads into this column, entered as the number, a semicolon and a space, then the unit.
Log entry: 20; mV
